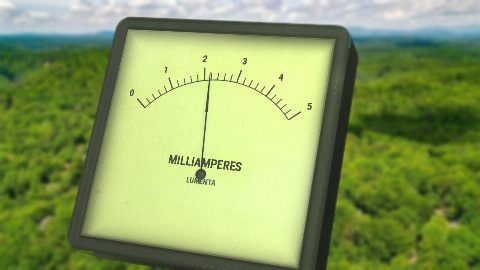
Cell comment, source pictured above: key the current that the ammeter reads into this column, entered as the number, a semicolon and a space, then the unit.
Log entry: 2.2; mA
